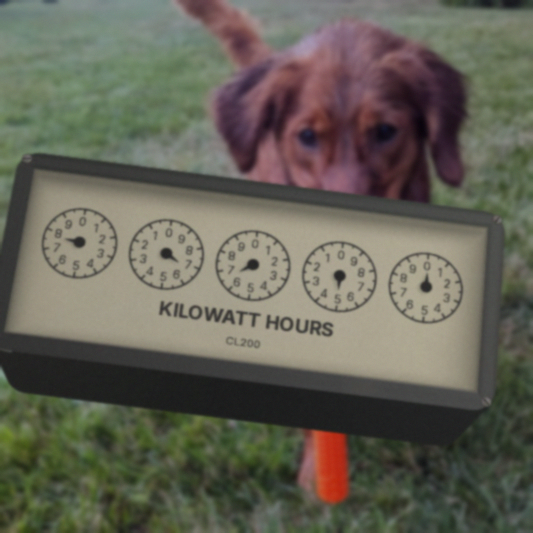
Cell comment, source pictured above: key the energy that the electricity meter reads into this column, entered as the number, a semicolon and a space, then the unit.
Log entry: 76650; kWh
